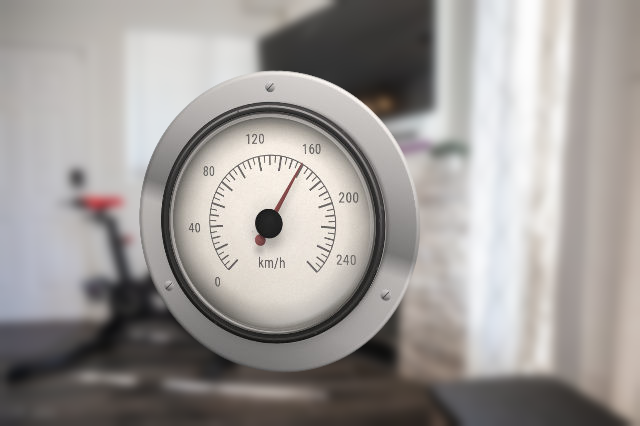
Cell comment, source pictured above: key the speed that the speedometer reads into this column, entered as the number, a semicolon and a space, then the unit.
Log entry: 160; km/h
